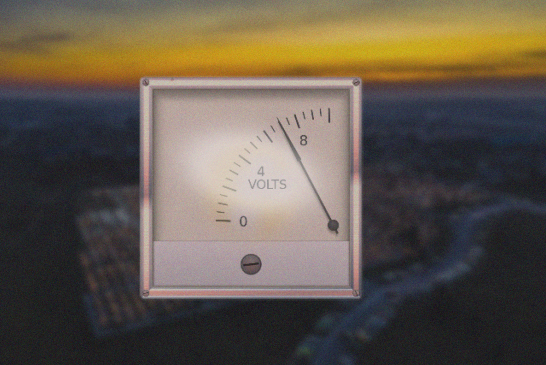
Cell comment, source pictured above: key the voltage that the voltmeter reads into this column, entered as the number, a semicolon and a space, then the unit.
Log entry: 7; V
